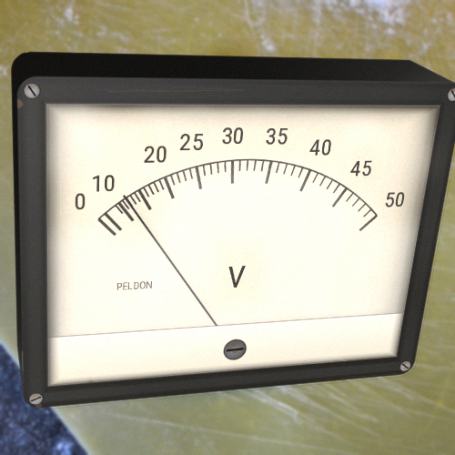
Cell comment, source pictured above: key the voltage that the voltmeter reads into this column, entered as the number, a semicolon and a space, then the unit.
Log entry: 12; V
